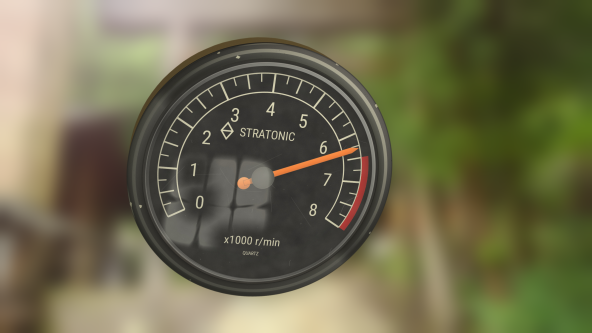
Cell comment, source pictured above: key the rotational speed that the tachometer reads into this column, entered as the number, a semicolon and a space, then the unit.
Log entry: 6250; rpm
